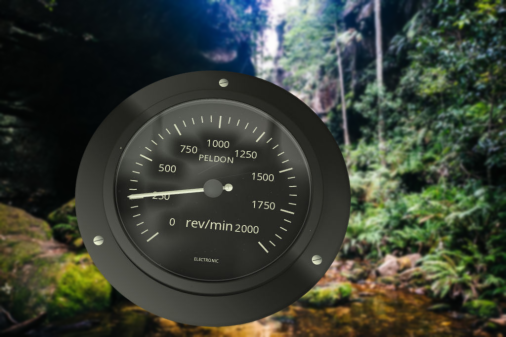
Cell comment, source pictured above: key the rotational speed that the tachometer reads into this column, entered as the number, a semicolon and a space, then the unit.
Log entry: 250; rpm
